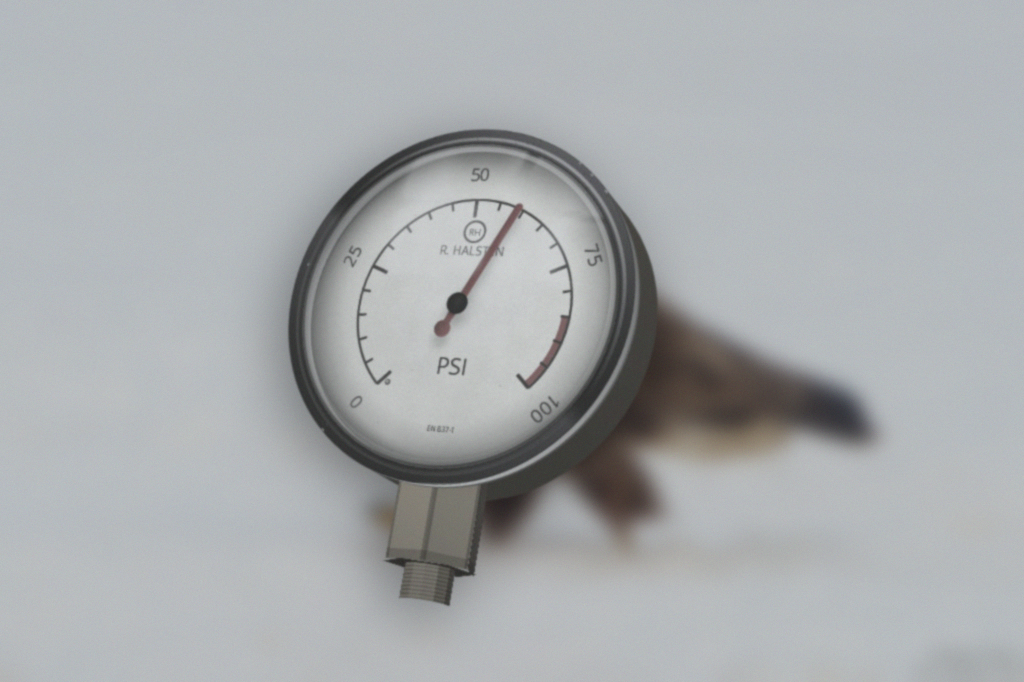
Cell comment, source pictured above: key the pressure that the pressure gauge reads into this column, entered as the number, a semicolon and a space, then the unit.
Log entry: 60; psi
